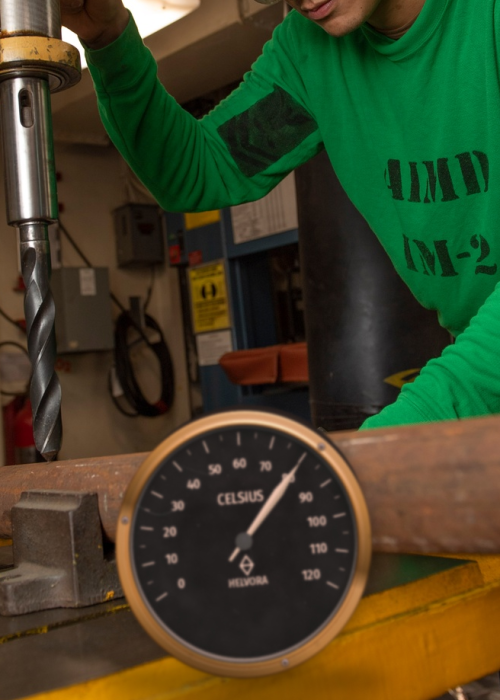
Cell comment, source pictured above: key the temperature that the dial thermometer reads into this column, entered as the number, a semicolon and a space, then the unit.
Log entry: 80; °C
